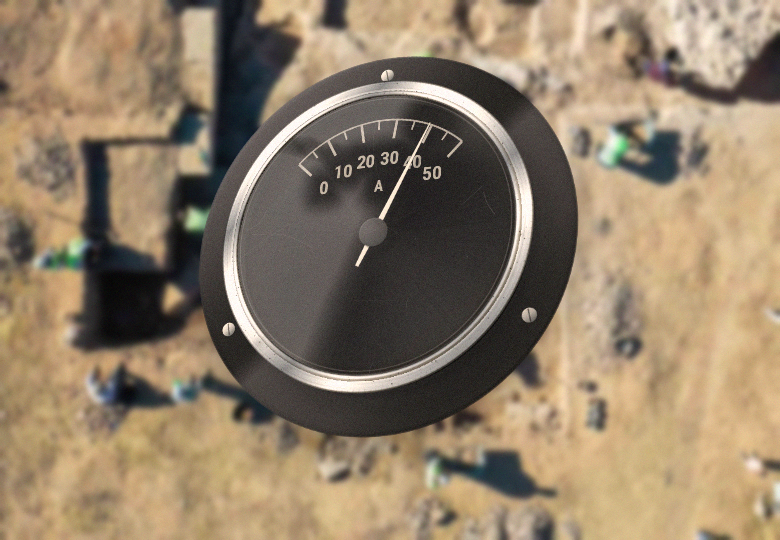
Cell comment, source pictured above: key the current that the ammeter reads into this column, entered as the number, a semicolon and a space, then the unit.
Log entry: 40; A
